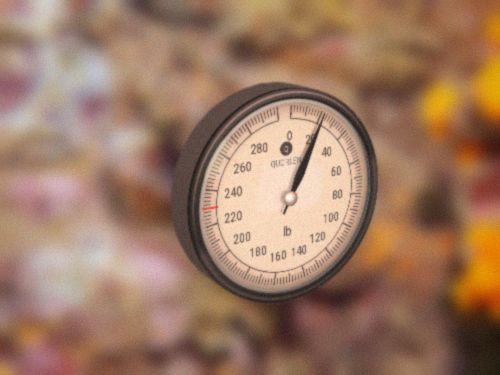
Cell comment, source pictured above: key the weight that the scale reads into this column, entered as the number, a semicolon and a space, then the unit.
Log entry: 20; lb
